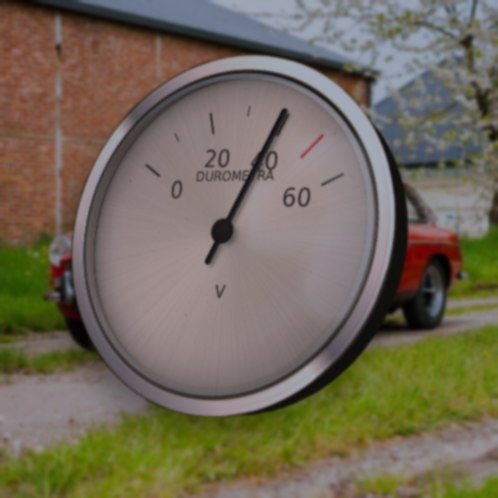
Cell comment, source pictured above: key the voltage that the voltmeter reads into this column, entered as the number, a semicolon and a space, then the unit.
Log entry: 40; V
